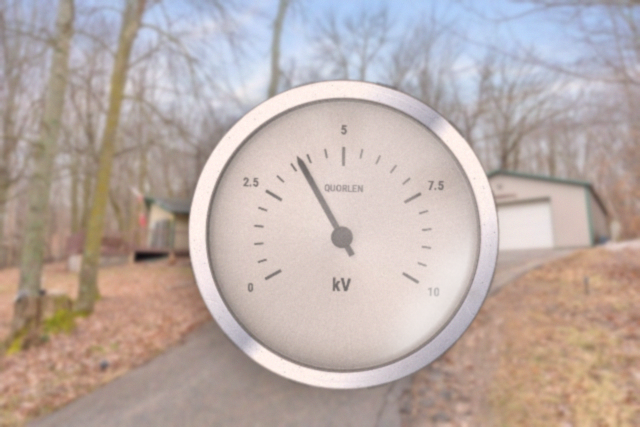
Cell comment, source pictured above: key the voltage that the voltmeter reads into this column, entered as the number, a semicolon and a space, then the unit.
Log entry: 3.75; kV
